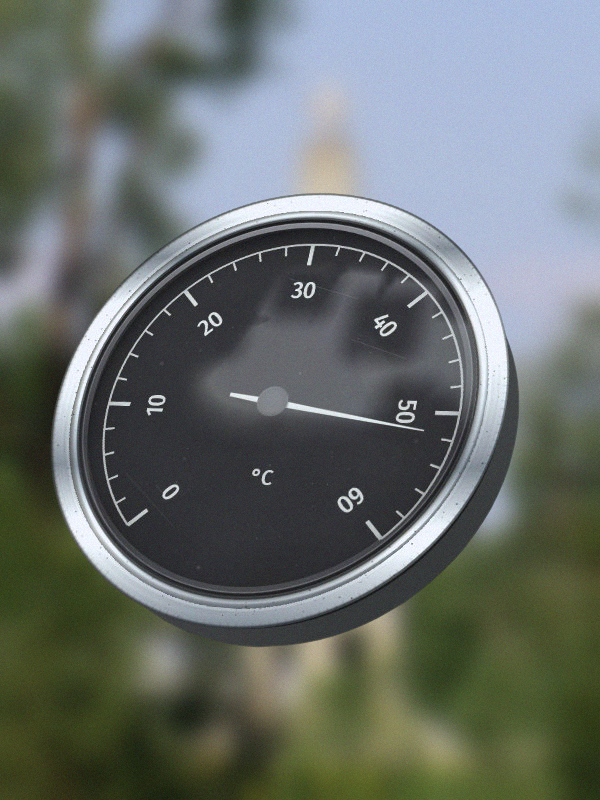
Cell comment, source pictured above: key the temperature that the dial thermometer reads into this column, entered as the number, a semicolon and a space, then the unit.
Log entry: 52; °C
